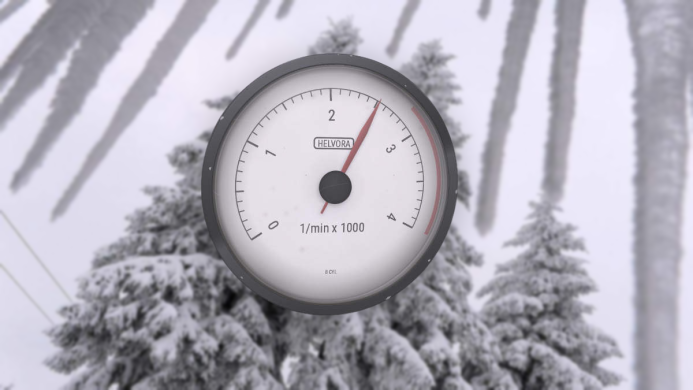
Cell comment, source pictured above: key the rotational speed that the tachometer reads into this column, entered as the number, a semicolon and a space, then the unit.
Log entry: 2500; rpm
